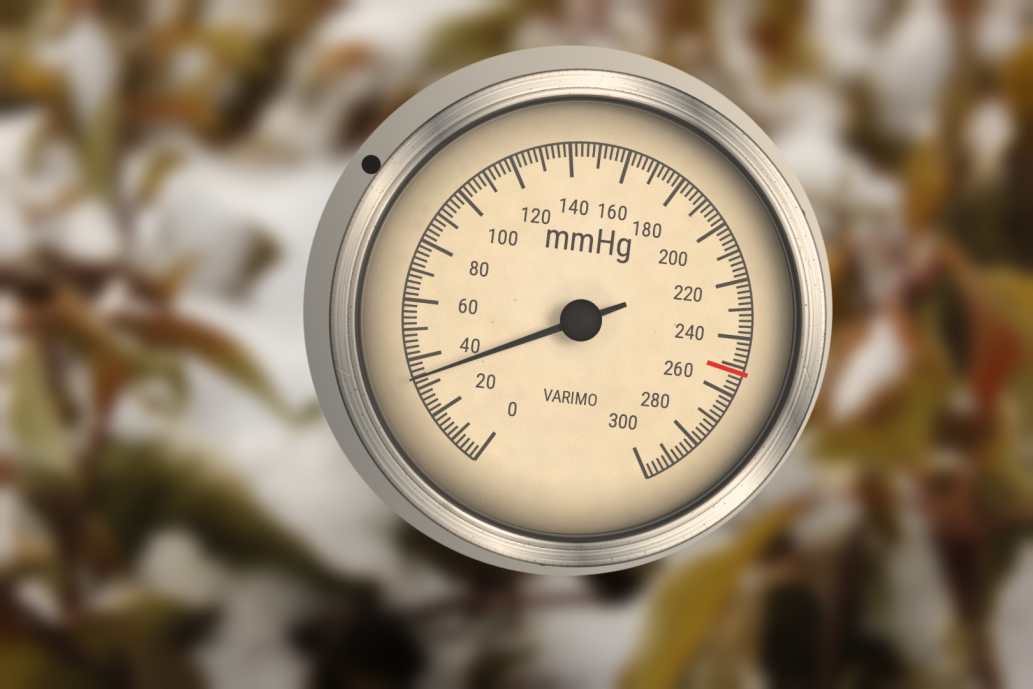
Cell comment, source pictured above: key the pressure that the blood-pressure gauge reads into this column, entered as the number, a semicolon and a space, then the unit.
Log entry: 34; mmHg
